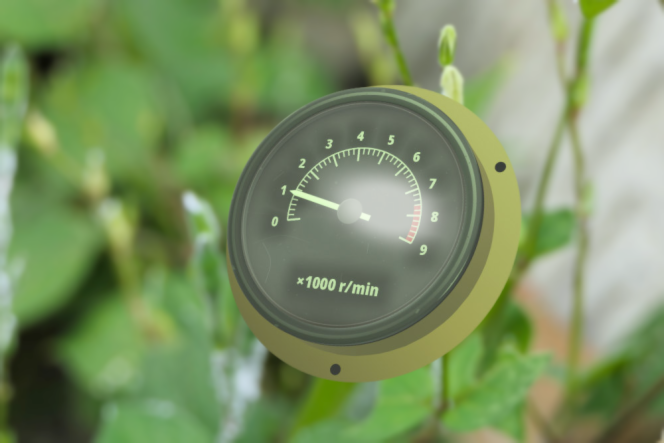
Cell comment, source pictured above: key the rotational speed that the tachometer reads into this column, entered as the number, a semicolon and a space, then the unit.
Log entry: 1000; rpm
